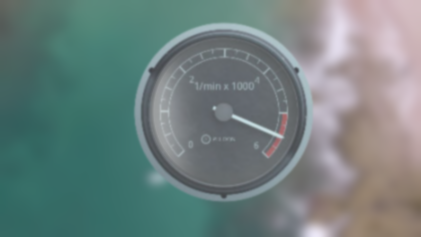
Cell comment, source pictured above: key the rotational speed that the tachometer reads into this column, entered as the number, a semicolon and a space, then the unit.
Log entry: 5500; rpm
